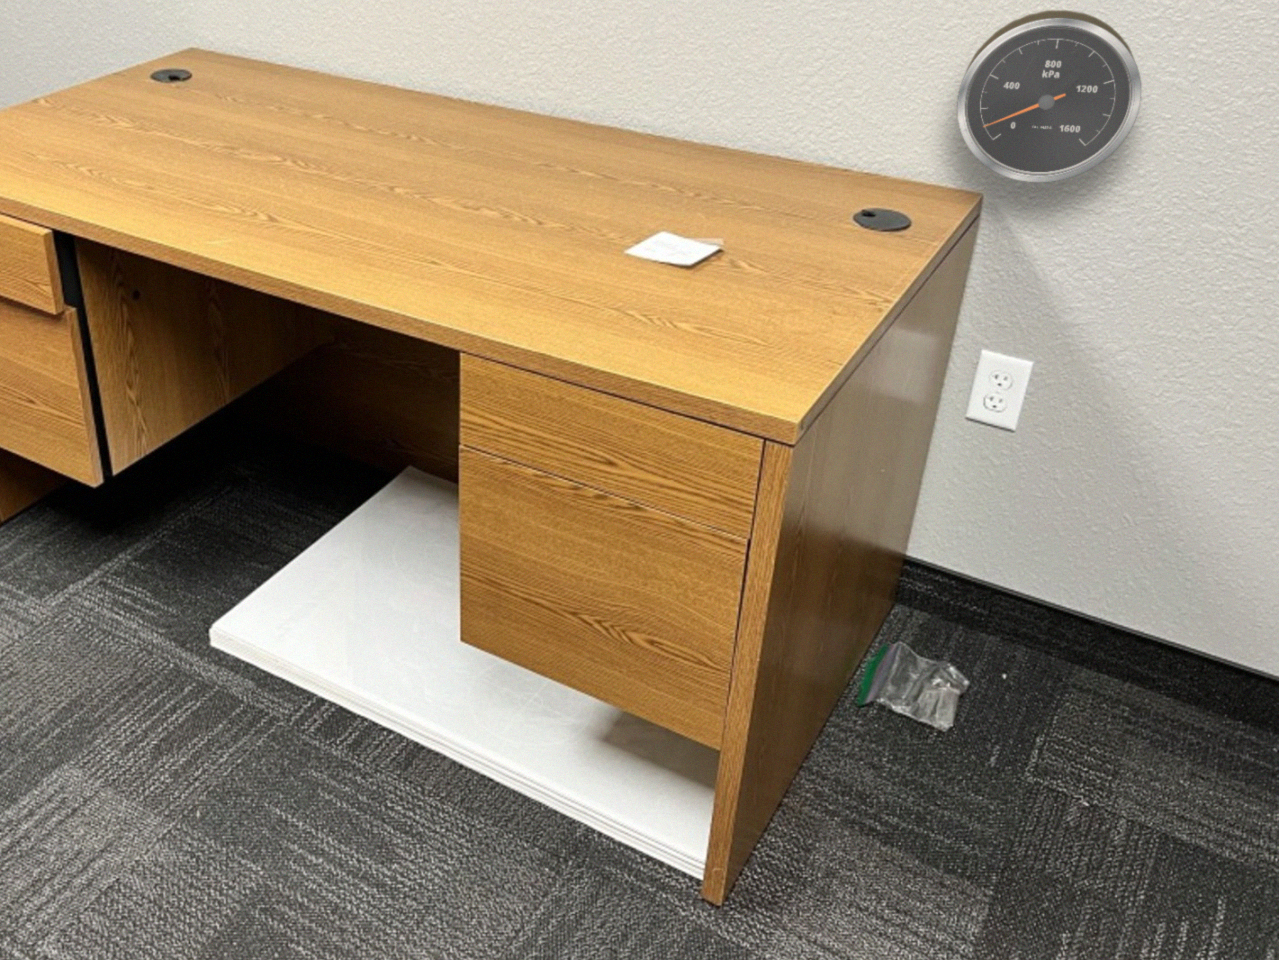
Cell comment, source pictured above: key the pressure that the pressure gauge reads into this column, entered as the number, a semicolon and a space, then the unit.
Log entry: 100; kPa
